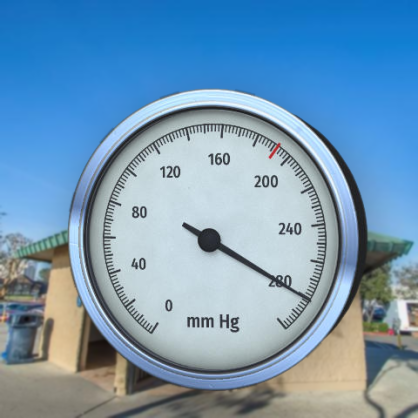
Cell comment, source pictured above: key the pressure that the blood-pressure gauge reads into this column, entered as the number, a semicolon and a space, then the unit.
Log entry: 280; mmHg
